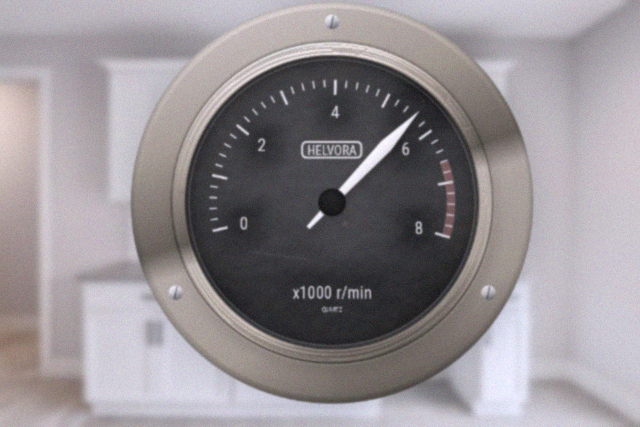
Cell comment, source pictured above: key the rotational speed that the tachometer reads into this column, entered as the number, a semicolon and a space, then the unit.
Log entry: 5600; rpm
